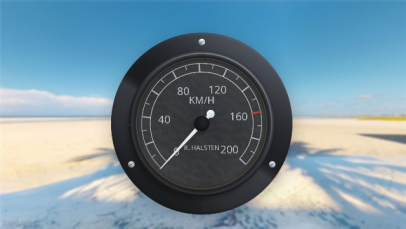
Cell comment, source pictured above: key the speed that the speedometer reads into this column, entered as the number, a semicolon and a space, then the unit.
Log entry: 0; km/h
